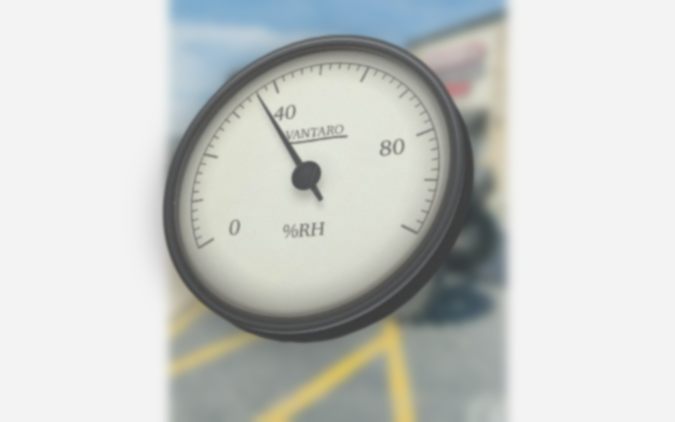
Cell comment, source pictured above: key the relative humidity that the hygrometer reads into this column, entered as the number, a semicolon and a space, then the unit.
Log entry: 36; %
